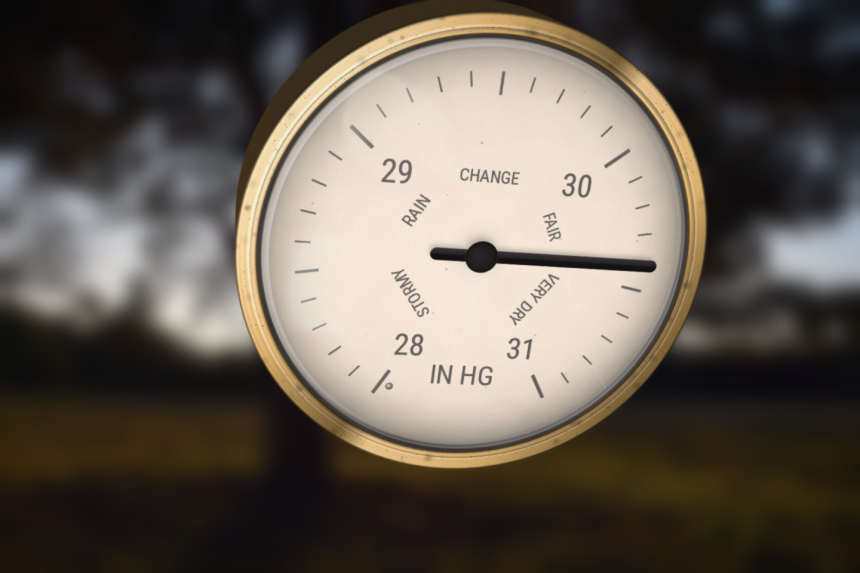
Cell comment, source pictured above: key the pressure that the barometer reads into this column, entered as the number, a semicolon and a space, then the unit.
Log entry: 30.4; inHg
